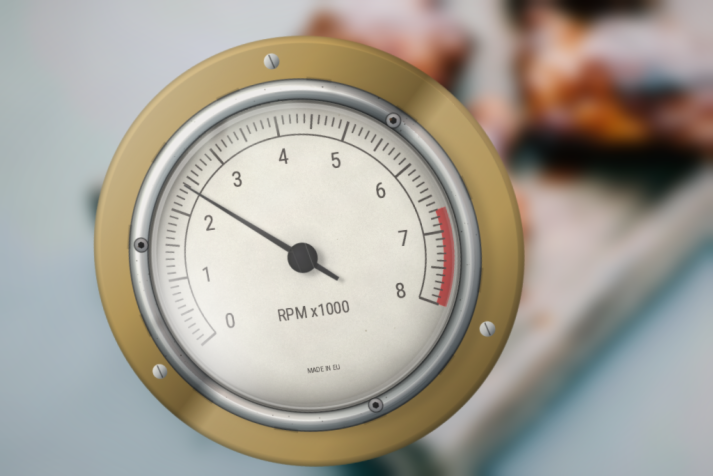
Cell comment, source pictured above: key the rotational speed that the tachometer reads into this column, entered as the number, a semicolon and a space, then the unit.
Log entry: 2400; rpm
